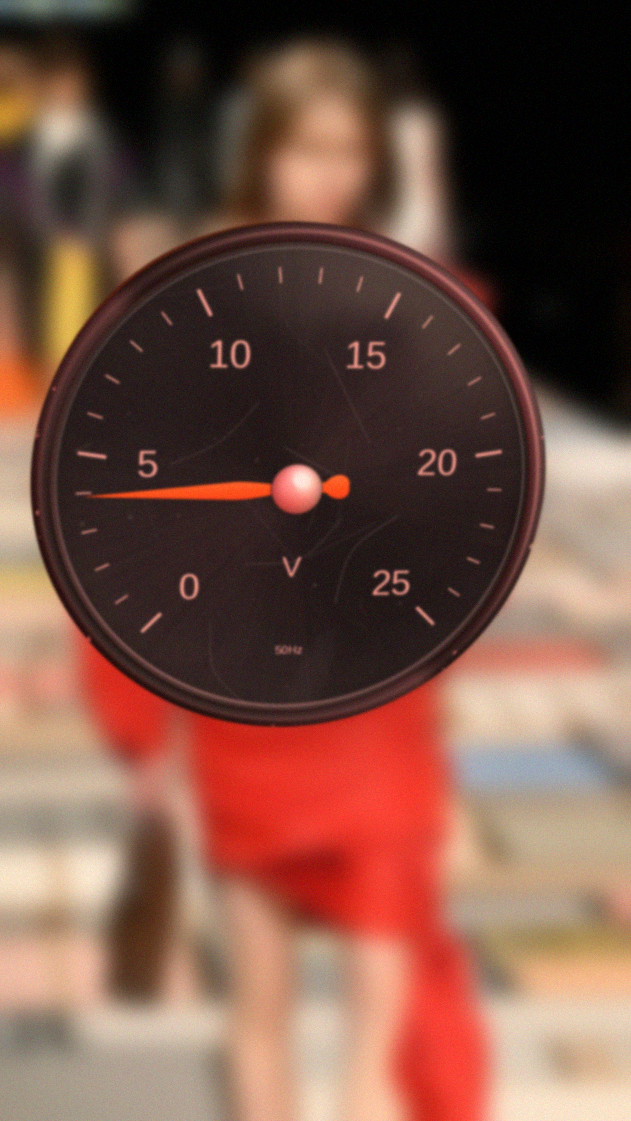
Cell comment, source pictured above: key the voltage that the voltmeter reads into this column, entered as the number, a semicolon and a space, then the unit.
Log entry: 4; V
